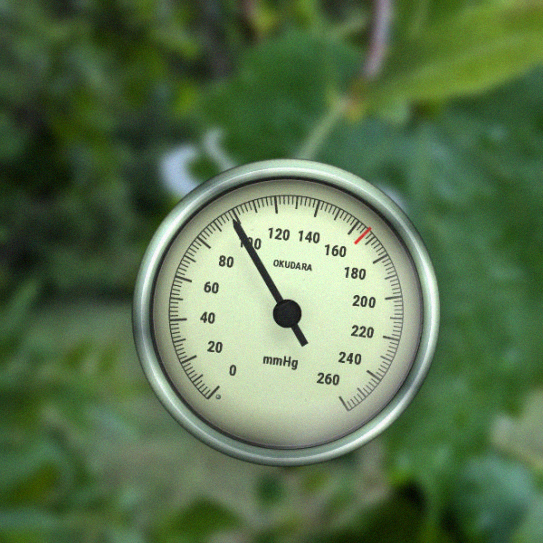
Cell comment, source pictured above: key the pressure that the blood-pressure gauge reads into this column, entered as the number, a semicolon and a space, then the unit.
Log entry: 98; mmHg
